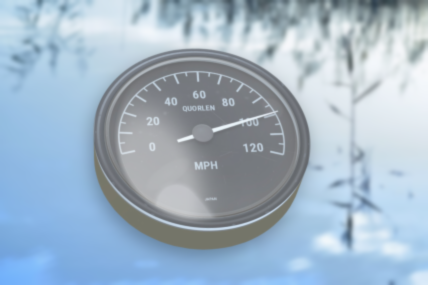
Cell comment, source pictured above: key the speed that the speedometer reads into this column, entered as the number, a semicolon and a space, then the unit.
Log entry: 100; mph
